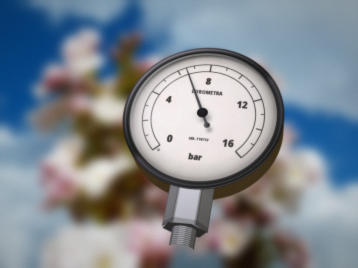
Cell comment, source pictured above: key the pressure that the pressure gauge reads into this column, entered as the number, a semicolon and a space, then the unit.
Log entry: 6.5; bar
